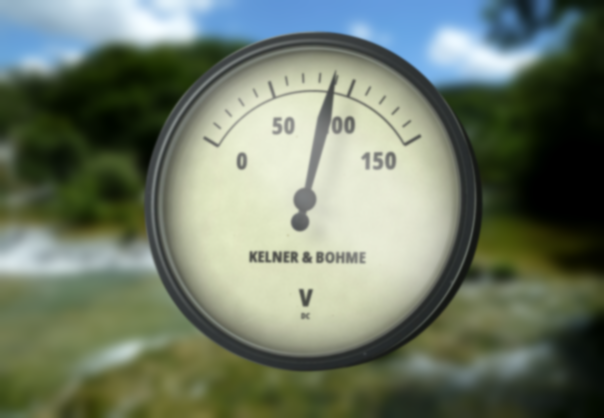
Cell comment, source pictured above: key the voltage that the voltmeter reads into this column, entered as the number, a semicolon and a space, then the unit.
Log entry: 90; V
